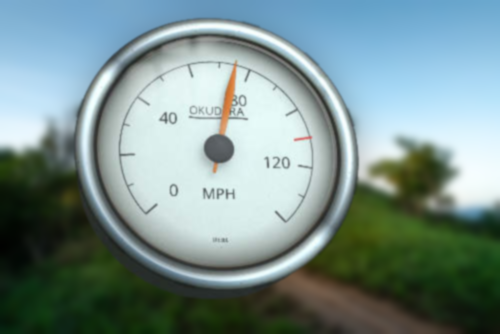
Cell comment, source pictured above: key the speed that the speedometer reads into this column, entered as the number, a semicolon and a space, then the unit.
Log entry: 75; mph
